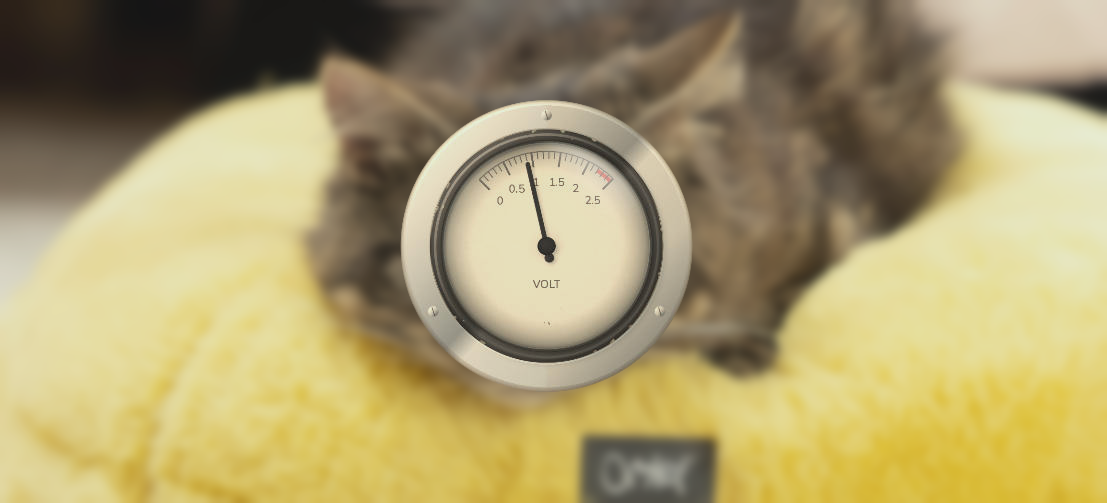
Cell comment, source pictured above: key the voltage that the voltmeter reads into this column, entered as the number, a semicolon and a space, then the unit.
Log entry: 0.9; V
